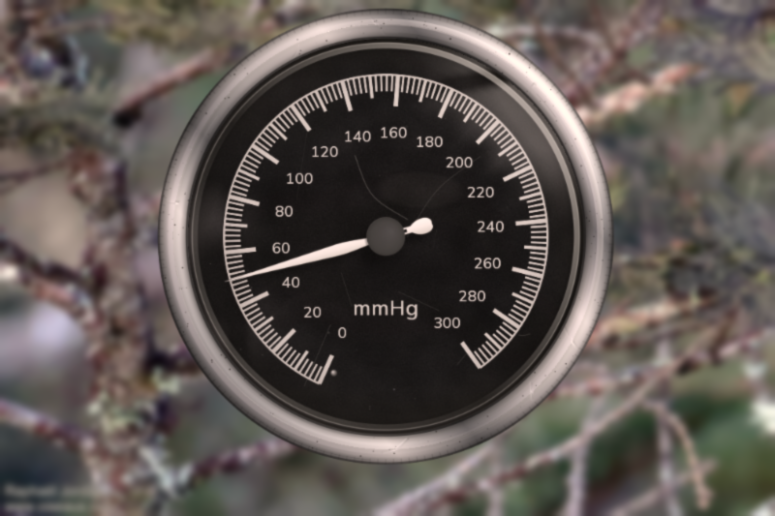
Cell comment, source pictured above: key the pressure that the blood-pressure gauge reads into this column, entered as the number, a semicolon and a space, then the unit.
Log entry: 50; mmHg
